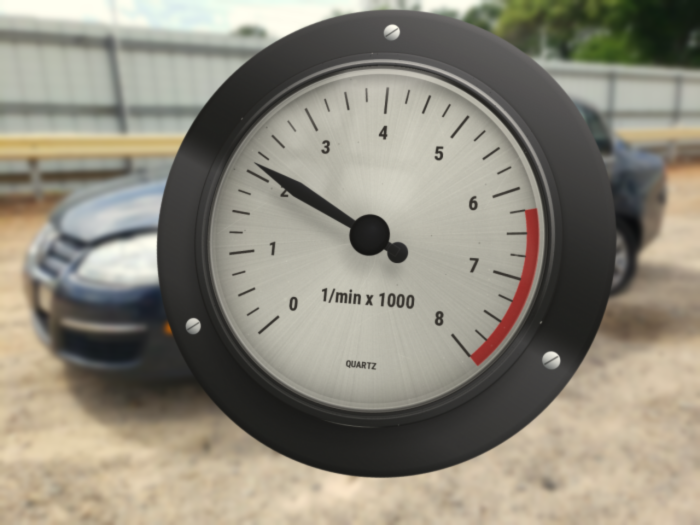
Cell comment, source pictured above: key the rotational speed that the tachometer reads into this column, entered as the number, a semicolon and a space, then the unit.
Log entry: 2125; rpm
